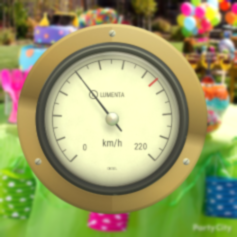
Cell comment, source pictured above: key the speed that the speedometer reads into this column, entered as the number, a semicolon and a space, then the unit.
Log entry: 80; km/h
